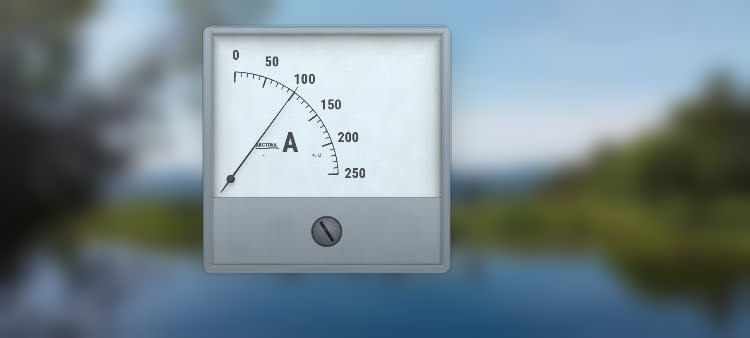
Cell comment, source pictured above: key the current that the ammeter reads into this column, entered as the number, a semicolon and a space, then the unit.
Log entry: 100; A
